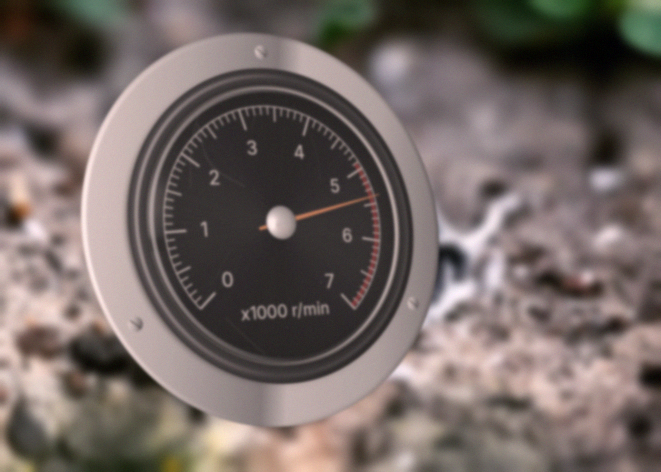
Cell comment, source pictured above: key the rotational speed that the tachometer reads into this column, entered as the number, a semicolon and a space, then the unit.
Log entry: 5400; rpm
